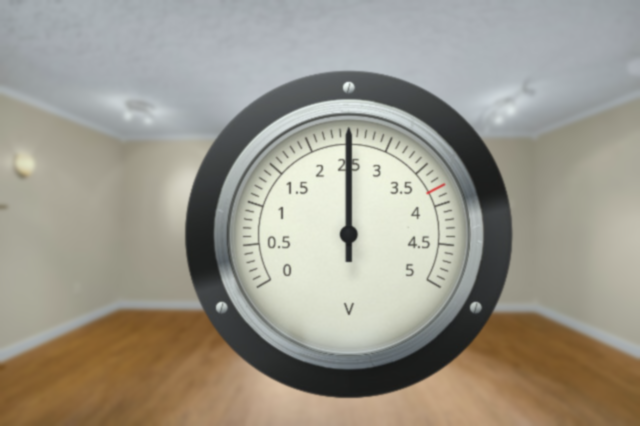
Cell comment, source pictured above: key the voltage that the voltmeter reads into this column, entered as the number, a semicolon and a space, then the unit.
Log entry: 2.5; V
